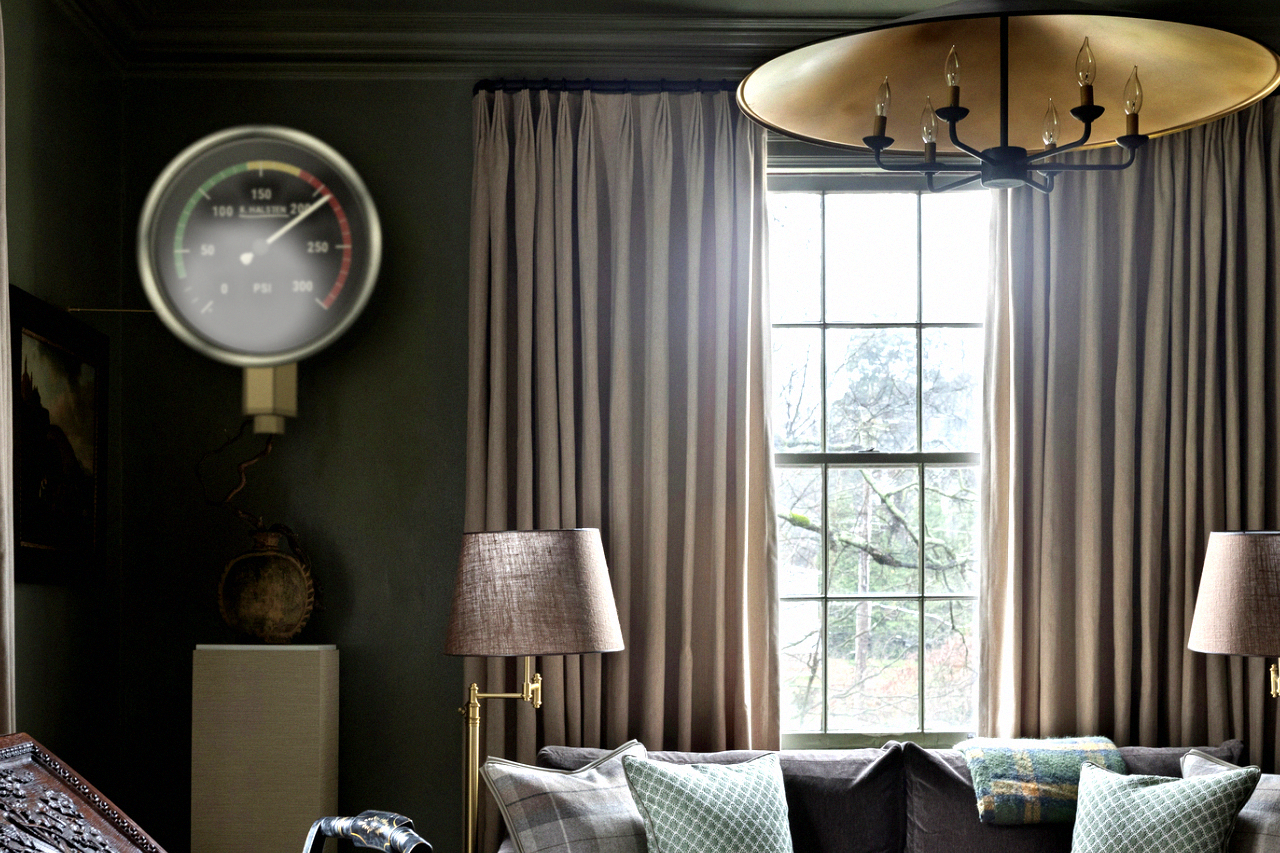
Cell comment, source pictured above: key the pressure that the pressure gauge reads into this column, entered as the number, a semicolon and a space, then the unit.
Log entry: 210; psi
